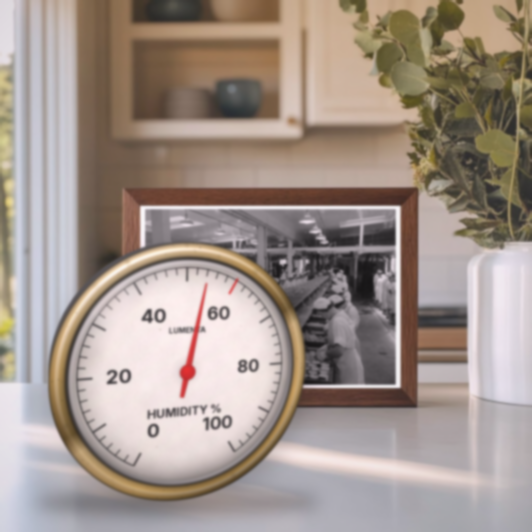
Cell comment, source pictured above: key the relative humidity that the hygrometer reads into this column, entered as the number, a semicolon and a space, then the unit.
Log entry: 54; %
